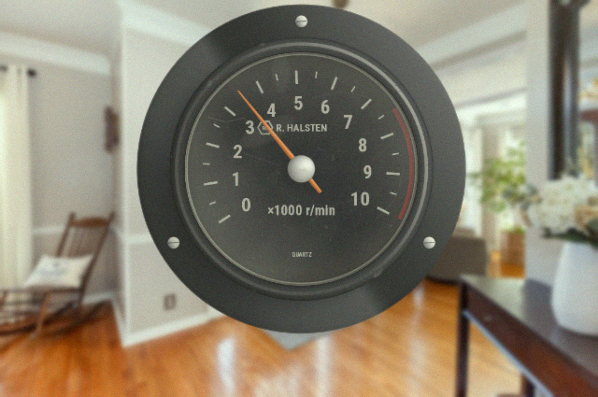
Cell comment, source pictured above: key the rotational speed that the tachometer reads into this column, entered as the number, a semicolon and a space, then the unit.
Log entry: 3500; rpm
